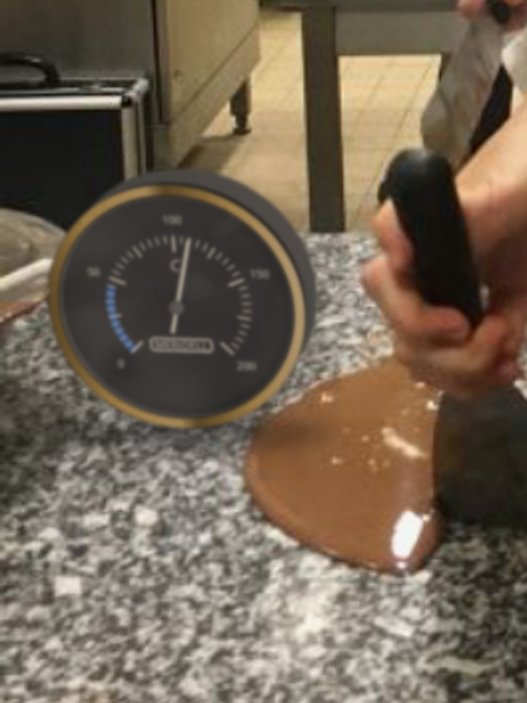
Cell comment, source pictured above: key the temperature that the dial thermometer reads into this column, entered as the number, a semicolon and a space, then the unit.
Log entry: 110; °C
